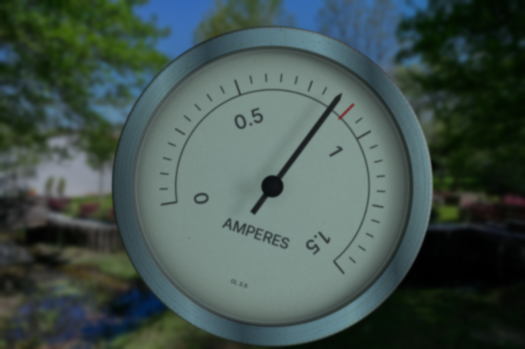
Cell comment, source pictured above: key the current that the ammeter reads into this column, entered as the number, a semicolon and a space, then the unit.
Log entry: 0.85; A
